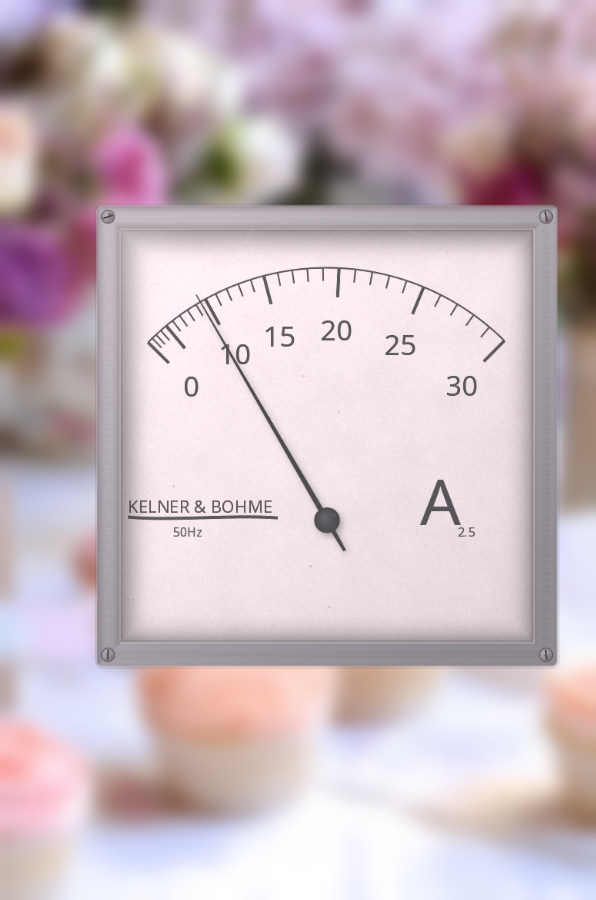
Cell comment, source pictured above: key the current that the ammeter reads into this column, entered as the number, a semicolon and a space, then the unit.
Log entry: 9.5; A
